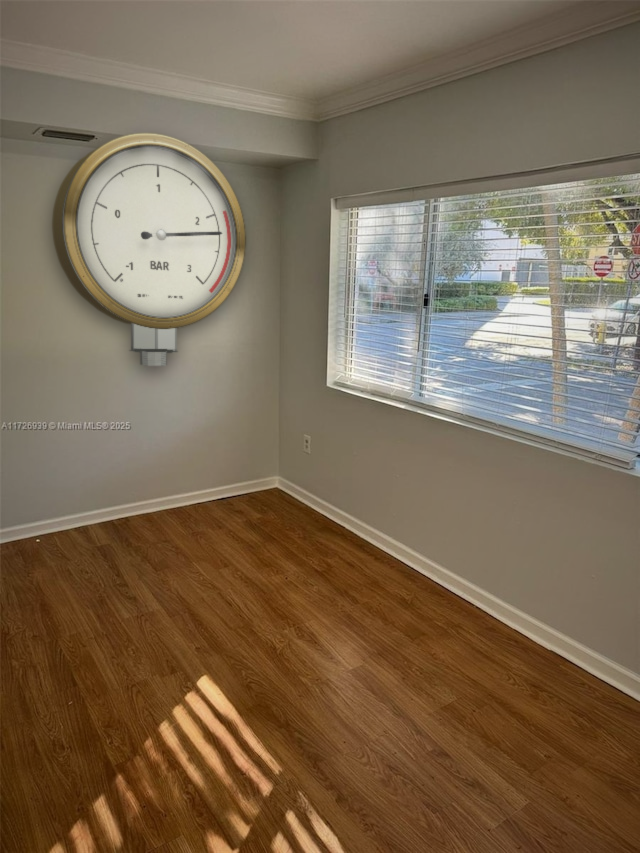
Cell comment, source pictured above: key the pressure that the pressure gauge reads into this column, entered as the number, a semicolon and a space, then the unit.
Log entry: 2.25; bar
